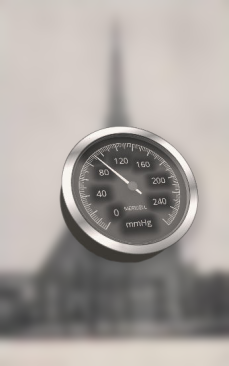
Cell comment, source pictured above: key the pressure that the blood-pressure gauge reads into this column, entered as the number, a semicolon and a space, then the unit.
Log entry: 90; mmHg
